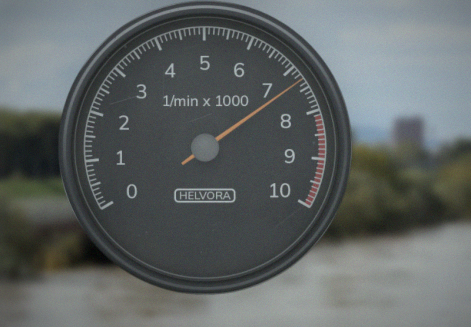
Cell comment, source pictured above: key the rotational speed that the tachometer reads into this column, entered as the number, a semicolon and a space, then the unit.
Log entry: 7300; rpm
